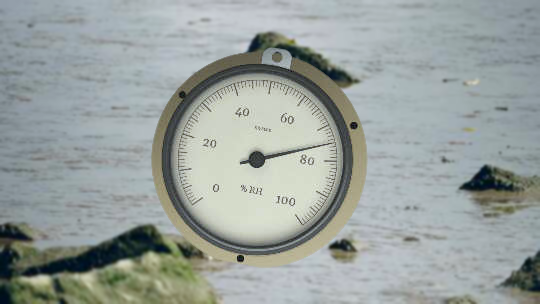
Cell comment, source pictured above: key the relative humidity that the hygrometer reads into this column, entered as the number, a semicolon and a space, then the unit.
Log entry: 75; %
